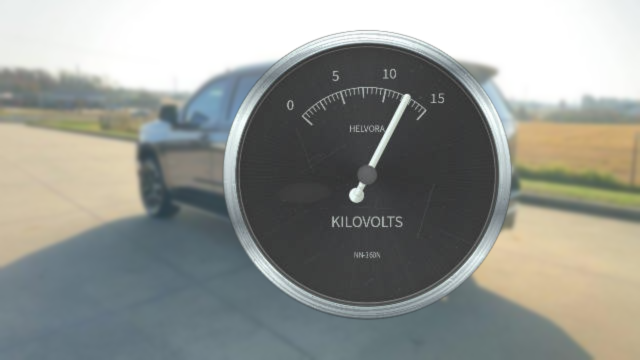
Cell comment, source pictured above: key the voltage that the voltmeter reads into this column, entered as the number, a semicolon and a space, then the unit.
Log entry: 12.5; kV
